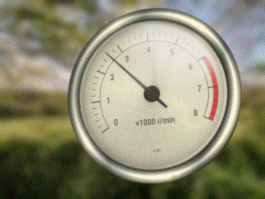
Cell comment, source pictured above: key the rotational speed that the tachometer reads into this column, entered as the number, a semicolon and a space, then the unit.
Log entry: 2600; rpm
